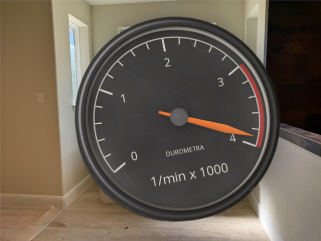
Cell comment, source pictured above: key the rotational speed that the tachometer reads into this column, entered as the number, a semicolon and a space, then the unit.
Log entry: 3900; rpm
